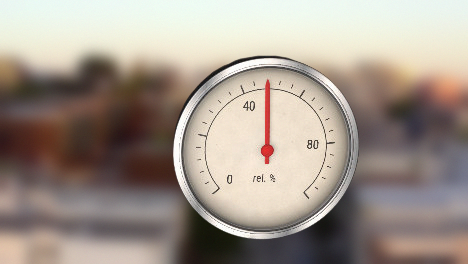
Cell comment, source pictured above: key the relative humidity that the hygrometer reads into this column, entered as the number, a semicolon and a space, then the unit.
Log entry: 48; %
